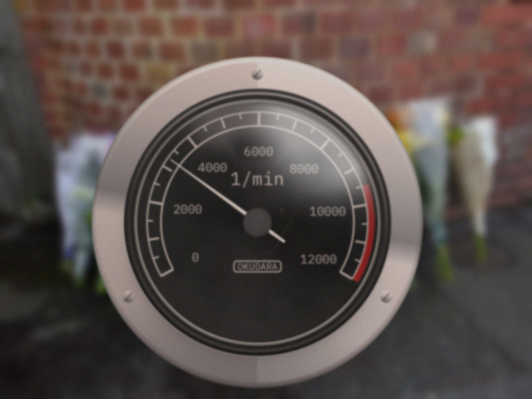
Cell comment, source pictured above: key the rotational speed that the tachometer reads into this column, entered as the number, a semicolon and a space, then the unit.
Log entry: 3250; rpm
